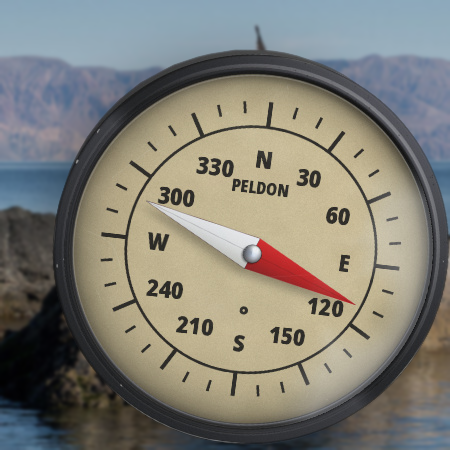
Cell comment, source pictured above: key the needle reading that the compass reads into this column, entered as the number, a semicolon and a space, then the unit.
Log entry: 110; °
